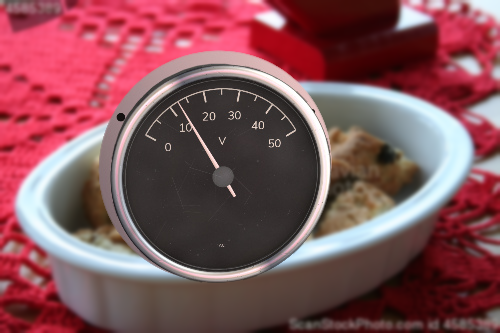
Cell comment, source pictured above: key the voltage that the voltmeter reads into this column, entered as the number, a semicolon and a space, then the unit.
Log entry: 12.5; V
